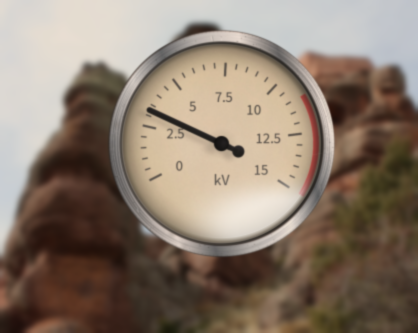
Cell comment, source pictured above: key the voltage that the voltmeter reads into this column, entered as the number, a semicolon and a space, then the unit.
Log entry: 3.25; kV
